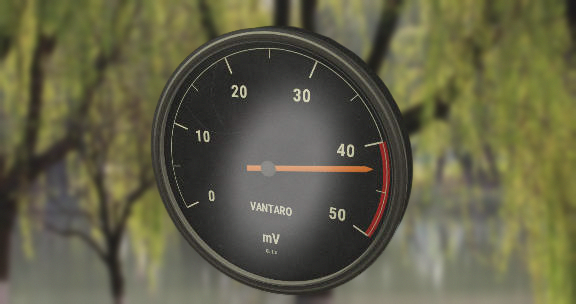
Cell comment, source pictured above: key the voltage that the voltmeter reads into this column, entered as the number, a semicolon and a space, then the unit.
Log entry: 42.5; mV
